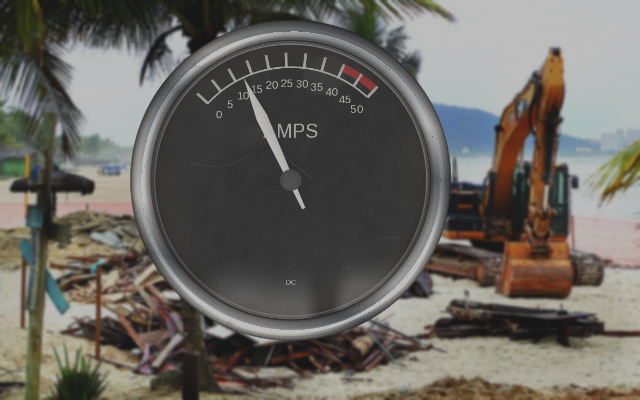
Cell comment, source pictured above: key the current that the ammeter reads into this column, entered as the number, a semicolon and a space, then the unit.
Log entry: 12.5; A
